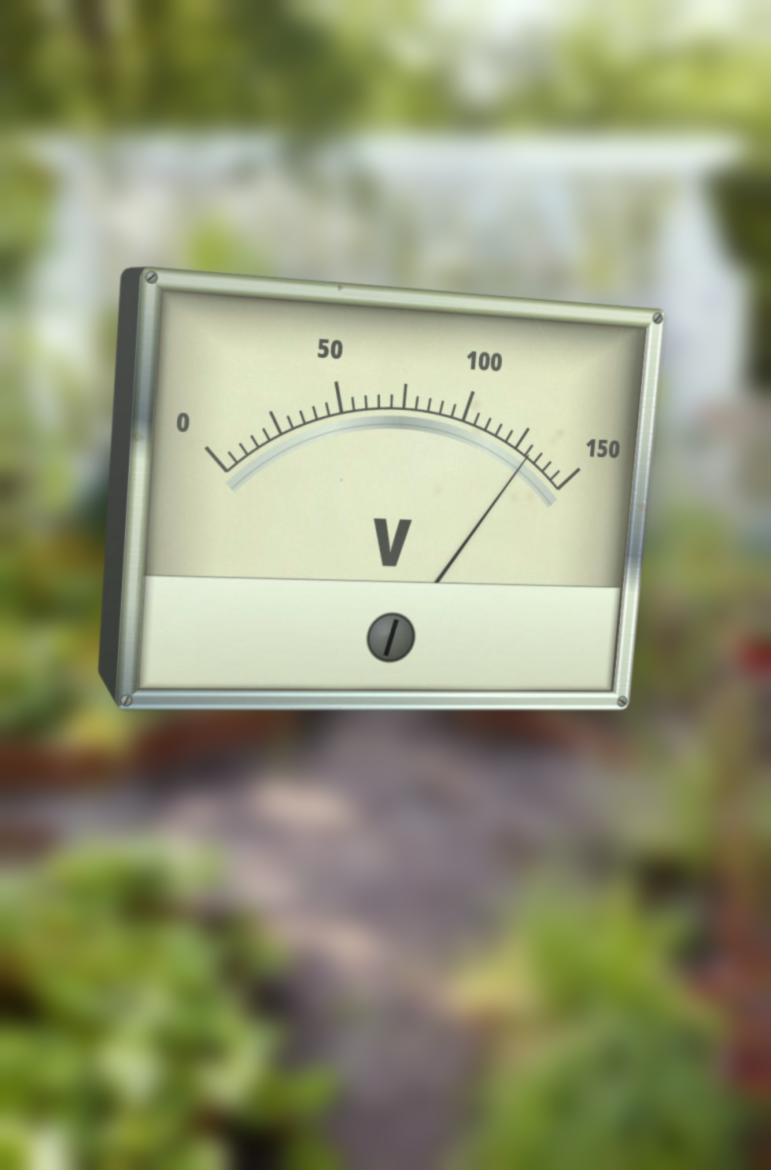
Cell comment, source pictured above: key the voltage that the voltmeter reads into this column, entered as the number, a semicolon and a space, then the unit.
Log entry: 130; V
